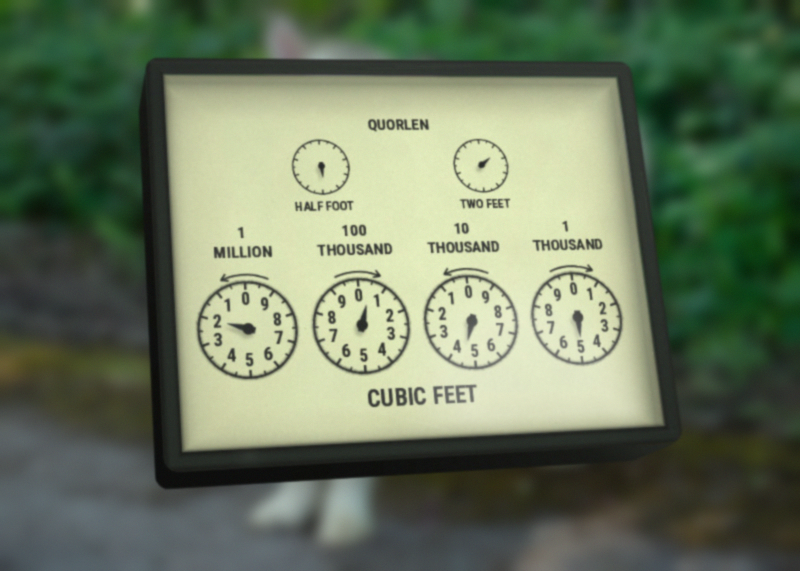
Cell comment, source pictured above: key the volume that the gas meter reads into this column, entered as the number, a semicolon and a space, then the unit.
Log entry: 204500; ft³
